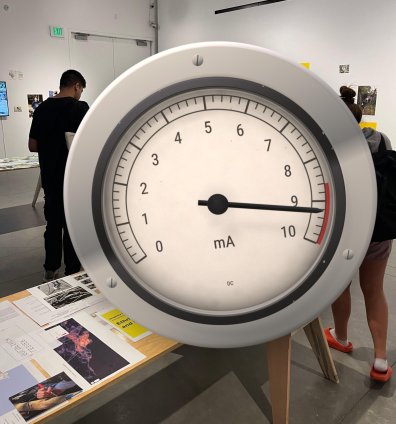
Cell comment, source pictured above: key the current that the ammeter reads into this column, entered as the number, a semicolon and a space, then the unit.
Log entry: 9.2; mA
